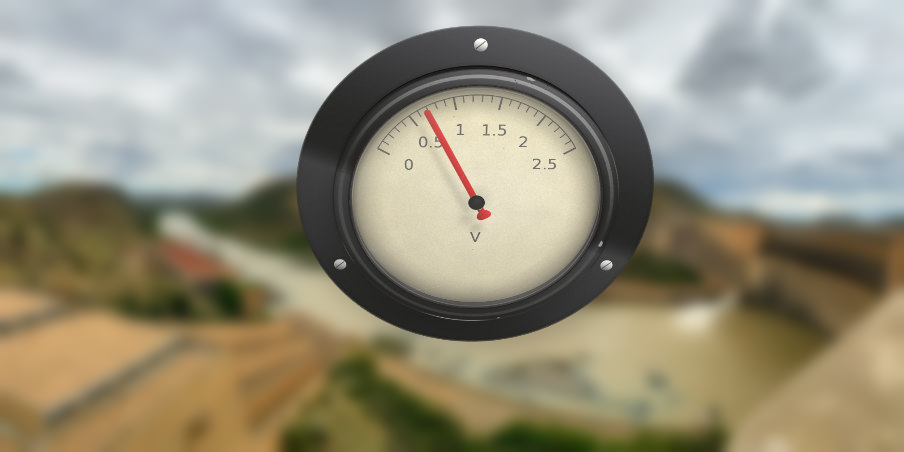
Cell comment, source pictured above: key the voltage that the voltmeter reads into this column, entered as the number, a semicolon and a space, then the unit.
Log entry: 0.7; V
